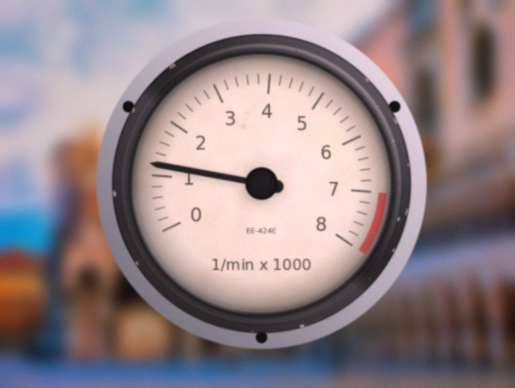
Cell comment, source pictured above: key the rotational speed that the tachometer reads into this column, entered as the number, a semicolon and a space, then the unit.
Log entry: 1200; rpm
